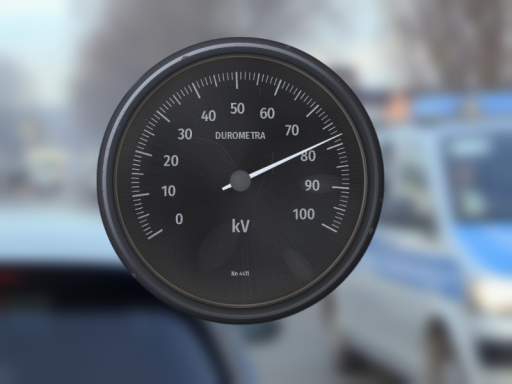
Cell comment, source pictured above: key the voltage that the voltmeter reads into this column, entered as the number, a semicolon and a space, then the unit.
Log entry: 78; kV
